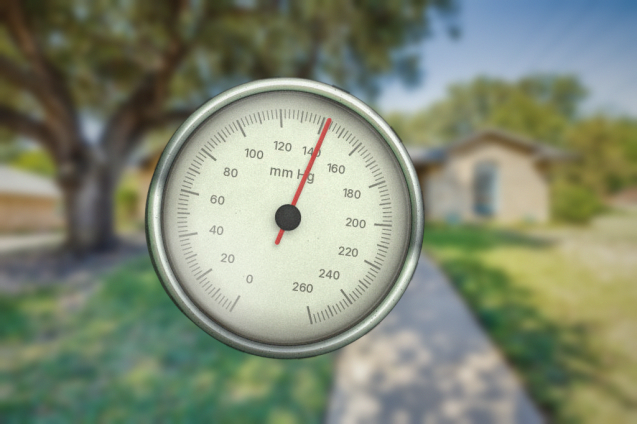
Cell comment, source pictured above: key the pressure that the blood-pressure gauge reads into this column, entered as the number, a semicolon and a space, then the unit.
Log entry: 142; mmHg
